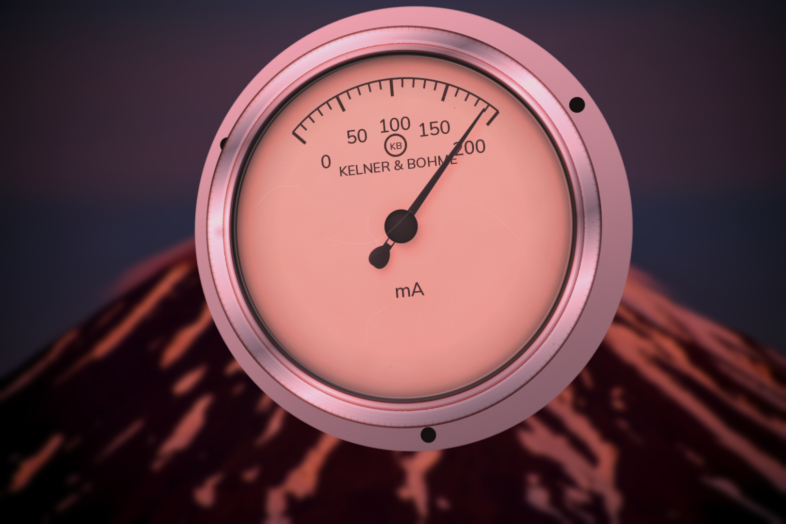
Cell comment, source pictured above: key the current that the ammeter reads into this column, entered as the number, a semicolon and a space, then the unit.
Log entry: 190; mA
